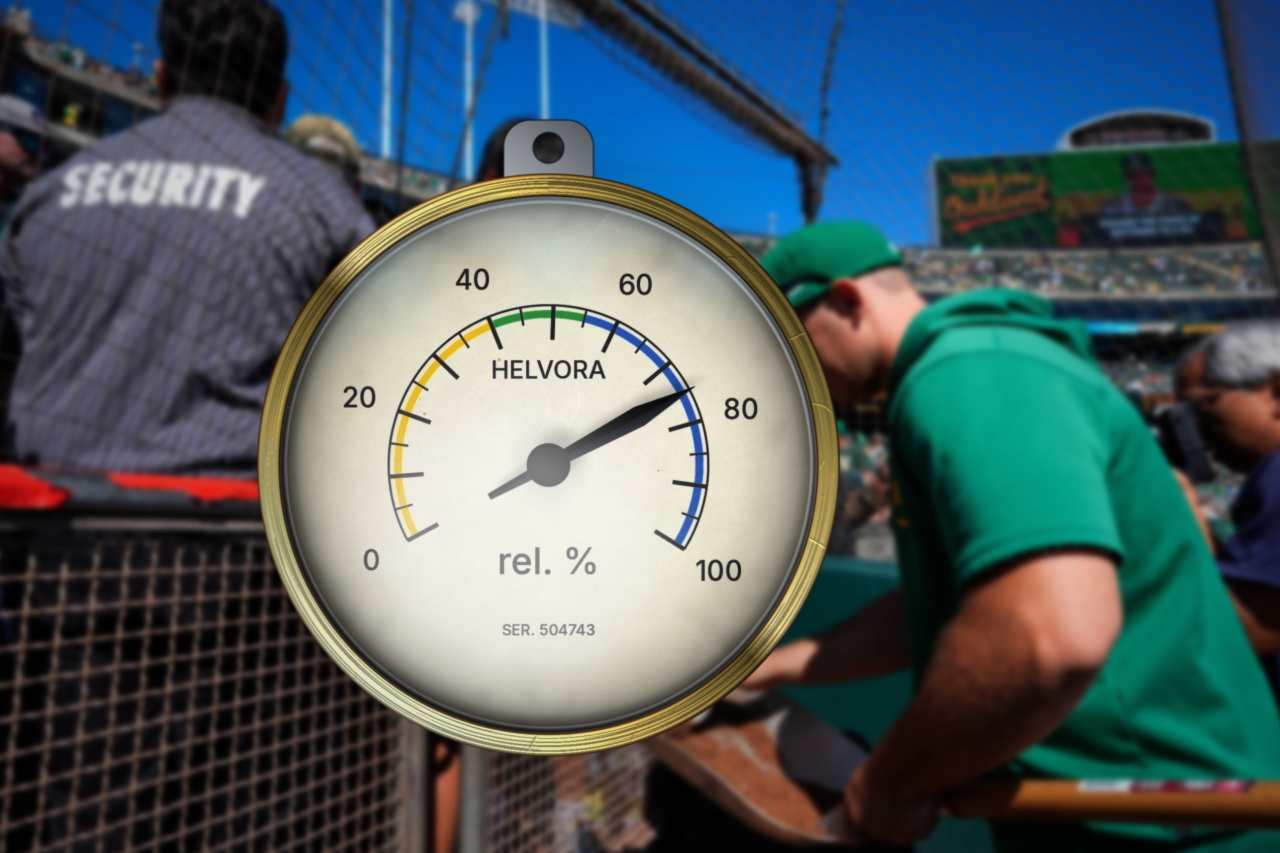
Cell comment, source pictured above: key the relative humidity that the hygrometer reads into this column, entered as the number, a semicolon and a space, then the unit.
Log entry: 75; %
